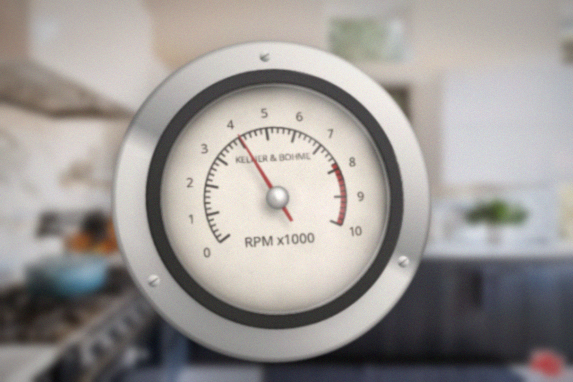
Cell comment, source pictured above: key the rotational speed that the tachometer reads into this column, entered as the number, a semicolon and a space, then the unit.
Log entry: 4000; rpm
